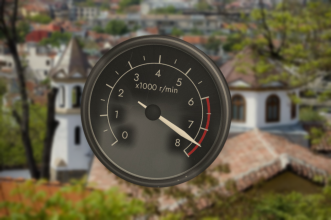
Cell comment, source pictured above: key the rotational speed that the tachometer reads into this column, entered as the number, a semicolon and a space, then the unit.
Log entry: 7500; rpm
